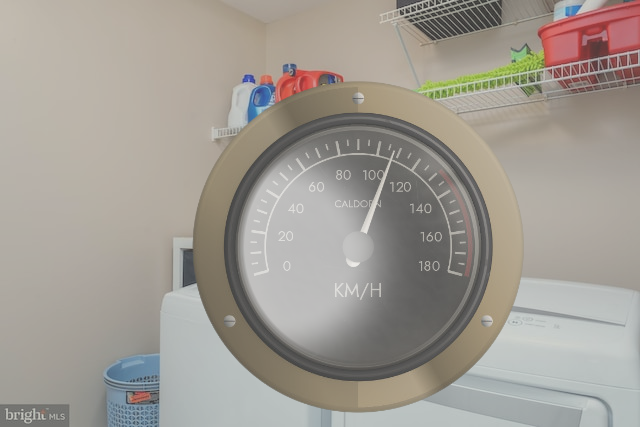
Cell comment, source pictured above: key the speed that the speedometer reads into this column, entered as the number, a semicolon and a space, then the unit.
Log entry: 107.5; km/h
